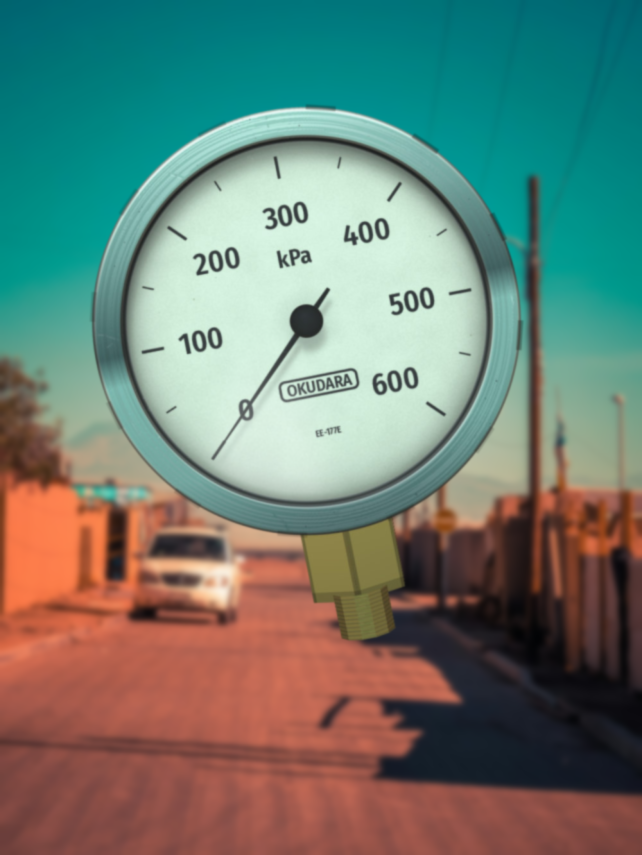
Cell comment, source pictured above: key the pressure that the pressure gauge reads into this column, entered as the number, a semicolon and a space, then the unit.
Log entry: 0; kPa
